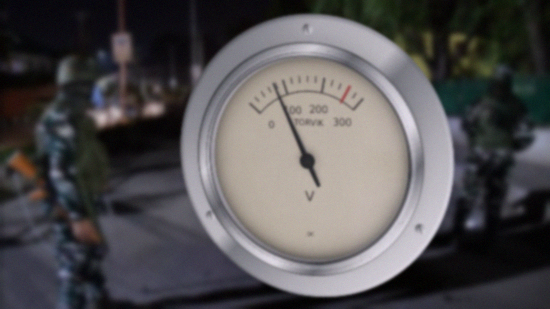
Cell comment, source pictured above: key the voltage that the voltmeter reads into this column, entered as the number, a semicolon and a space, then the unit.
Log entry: 80; V
